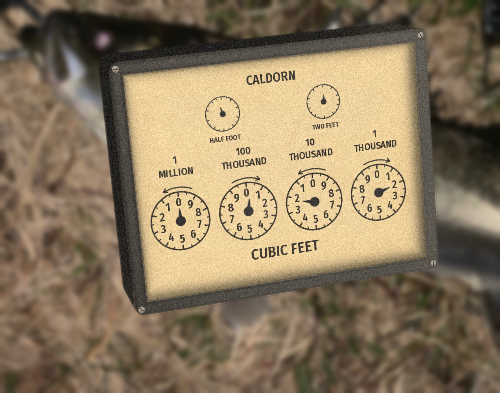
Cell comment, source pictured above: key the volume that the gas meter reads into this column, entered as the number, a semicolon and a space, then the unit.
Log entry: 2200; ft³
